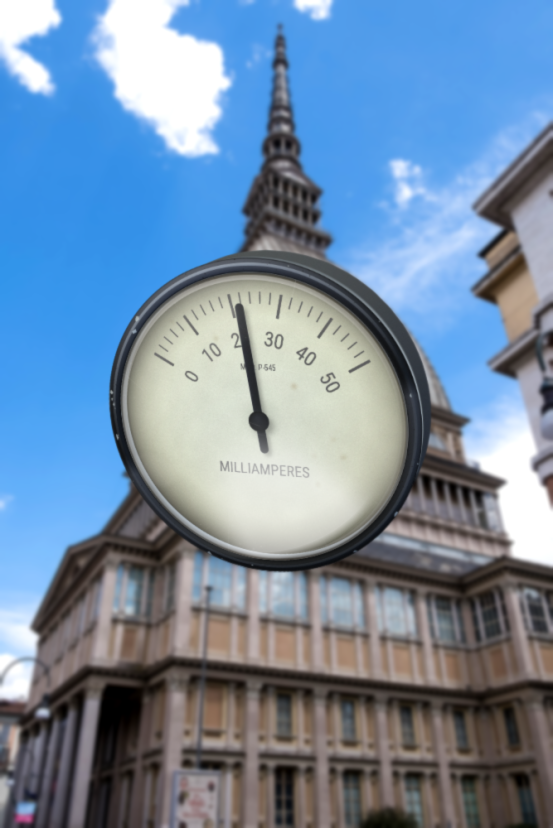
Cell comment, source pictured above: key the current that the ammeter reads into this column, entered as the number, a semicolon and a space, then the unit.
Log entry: 22; mA
